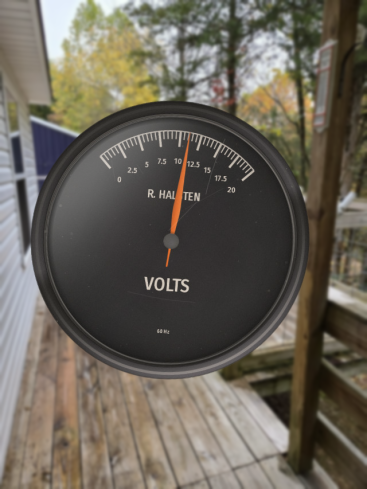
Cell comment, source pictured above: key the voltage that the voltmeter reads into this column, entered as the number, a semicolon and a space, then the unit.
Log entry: 11; V
